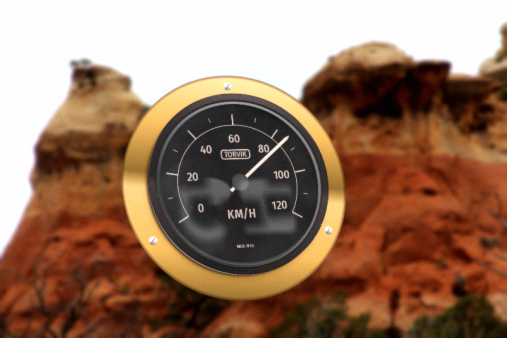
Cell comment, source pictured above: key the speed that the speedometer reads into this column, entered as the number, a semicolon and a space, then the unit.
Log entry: 85; km/h
